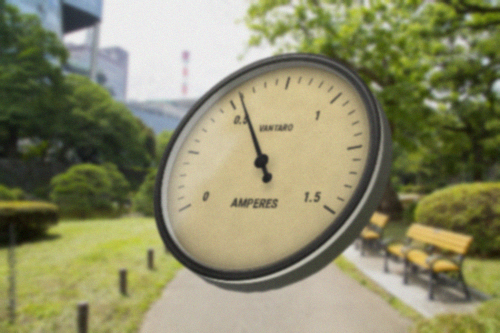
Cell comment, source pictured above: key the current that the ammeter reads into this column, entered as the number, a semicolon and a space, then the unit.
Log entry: 0.55; A
